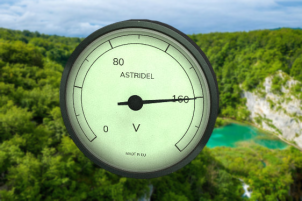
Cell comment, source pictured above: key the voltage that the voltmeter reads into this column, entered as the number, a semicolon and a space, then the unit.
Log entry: 160; V
